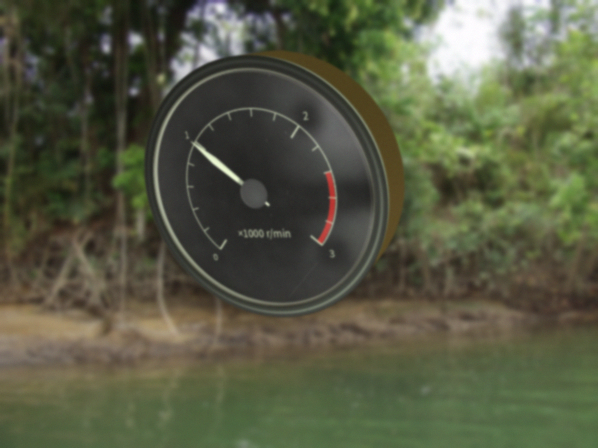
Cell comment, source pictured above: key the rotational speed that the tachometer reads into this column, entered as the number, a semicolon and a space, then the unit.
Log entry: 1000; rpm
